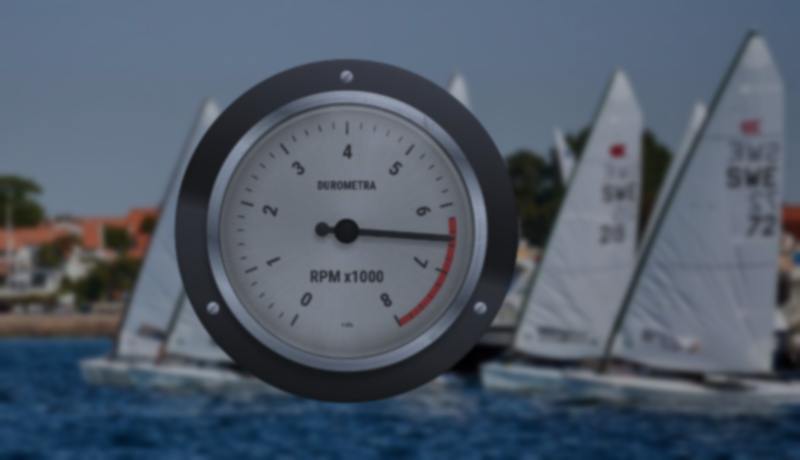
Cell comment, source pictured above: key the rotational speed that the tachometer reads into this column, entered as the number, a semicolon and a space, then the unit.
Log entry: 6500; rpm
